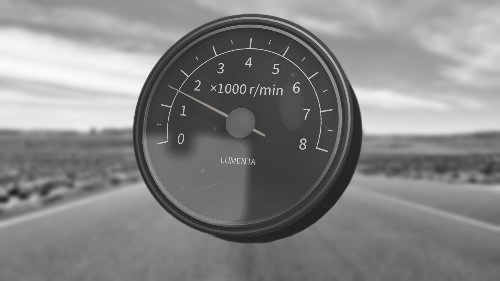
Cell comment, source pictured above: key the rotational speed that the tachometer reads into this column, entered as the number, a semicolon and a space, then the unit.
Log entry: 1500; rpm
